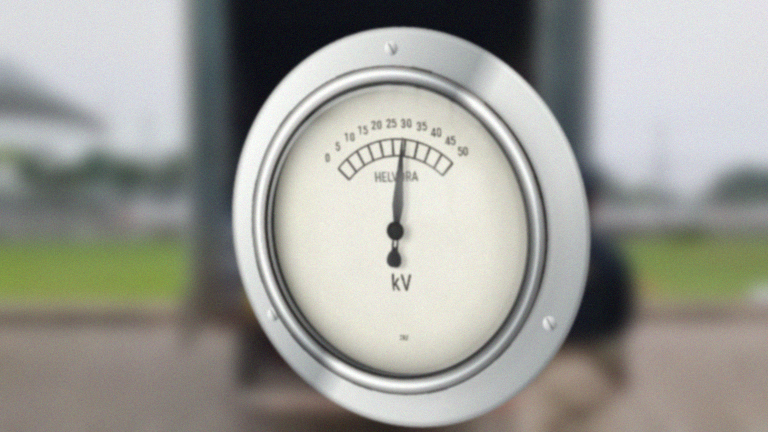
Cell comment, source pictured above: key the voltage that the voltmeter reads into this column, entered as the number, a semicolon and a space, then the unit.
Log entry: 30; kV
